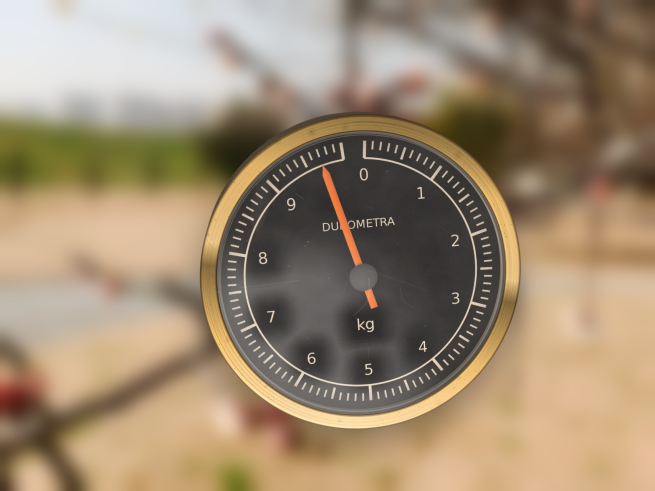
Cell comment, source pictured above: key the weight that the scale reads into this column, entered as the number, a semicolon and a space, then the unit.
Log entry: 9.7; kg
